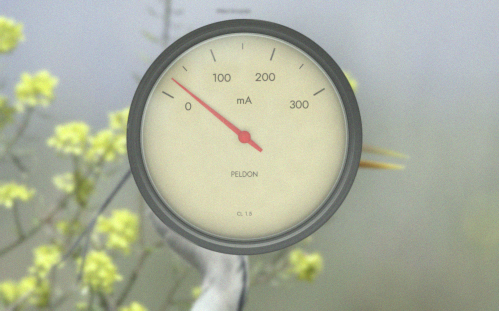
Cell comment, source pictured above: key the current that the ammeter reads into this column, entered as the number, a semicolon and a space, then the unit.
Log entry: 25; mA
